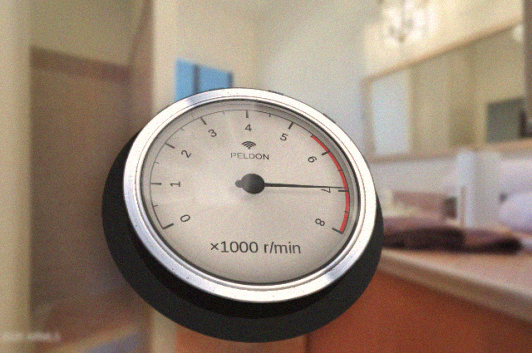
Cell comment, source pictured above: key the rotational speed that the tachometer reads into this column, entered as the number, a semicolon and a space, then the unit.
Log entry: 7000; rpm
